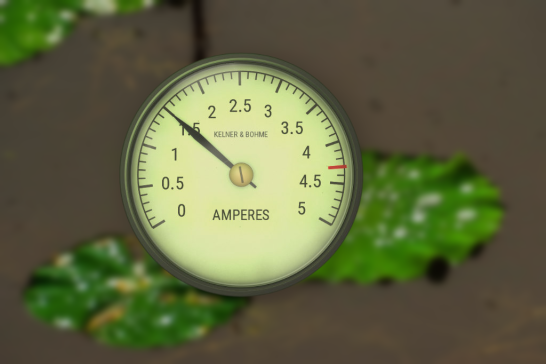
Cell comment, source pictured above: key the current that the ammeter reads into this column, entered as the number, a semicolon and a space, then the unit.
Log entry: 1.5; A
